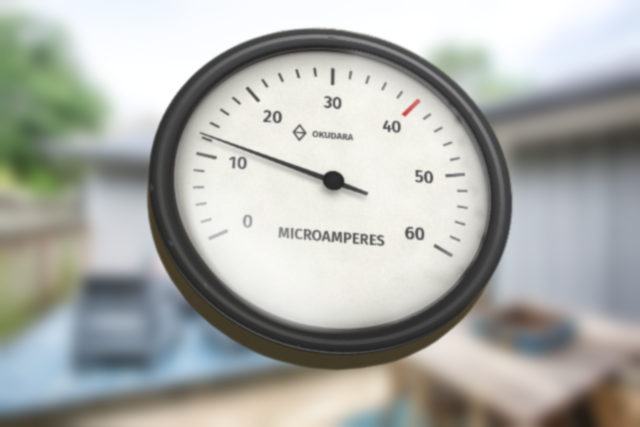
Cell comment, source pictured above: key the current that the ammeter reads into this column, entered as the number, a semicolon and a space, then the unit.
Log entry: 12; µA
